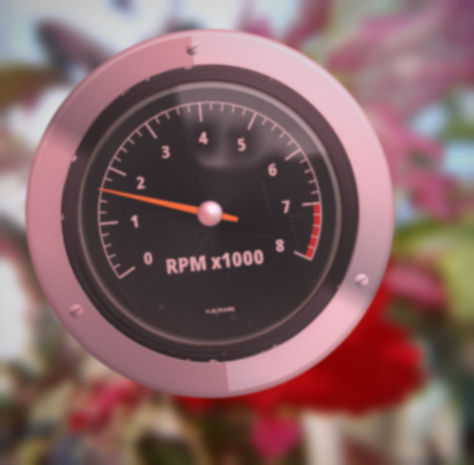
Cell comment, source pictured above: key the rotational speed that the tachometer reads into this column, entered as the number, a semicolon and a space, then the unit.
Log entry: 1600; rpm
